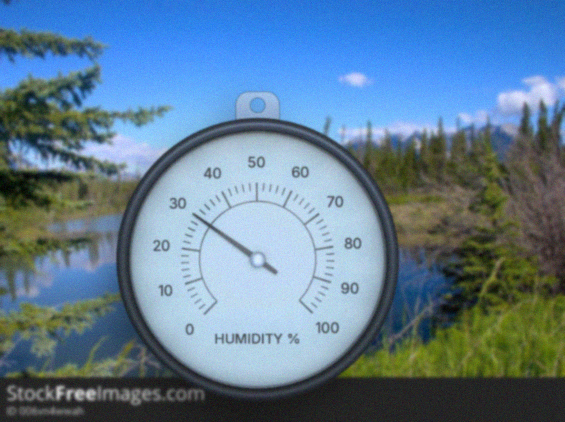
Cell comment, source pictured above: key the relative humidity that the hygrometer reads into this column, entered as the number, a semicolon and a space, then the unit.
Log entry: 30; %
